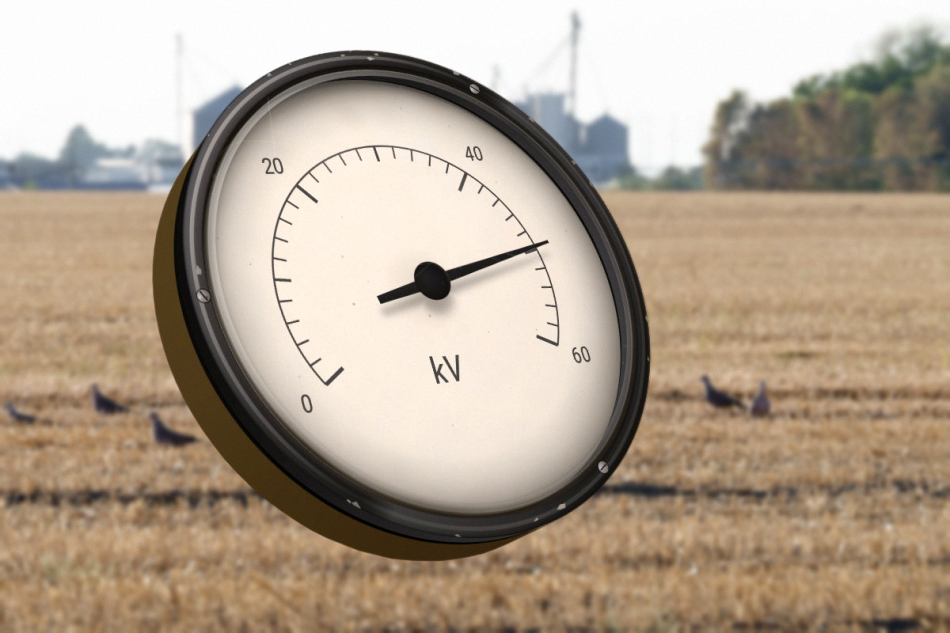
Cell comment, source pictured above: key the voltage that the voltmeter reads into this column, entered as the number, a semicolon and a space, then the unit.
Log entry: 50; kV
